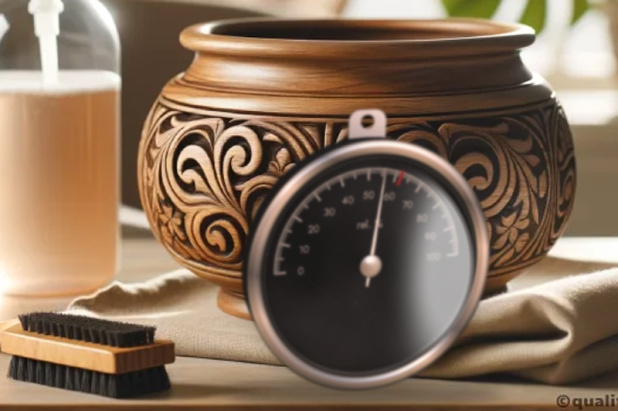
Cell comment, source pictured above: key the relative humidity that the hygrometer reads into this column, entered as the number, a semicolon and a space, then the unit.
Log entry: 55; %
